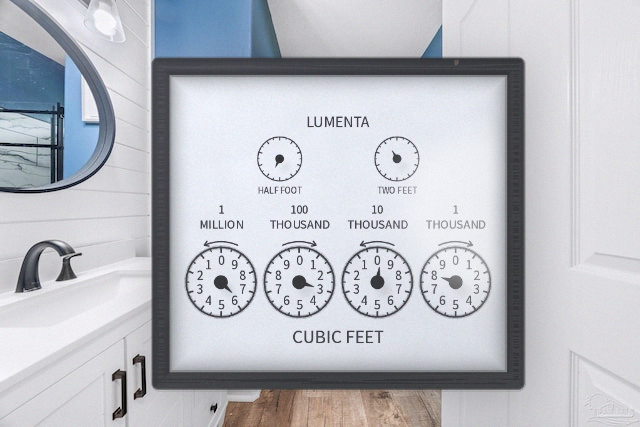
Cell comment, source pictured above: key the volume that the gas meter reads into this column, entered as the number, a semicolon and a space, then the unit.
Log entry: 629800; ft³
